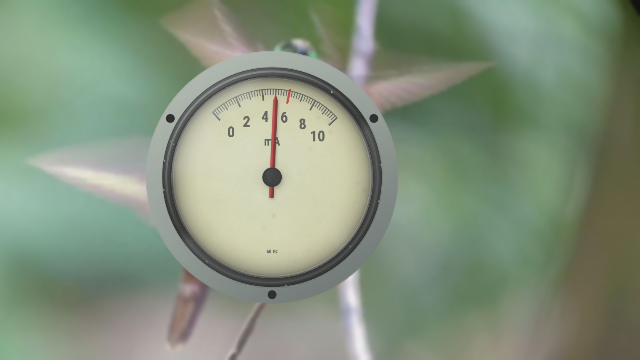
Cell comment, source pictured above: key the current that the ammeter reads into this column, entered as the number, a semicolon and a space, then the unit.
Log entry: 5; mA
